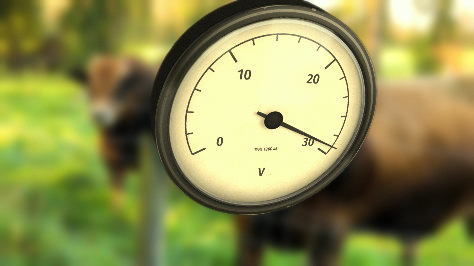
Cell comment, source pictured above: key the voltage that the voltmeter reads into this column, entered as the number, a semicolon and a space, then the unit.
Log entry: 29; V
